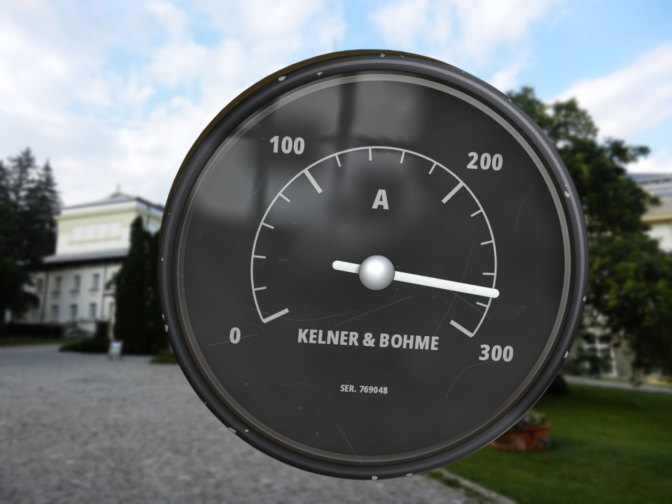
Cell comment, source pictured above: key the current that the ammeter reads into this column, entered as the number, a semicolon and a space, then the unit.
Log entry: 270; A
